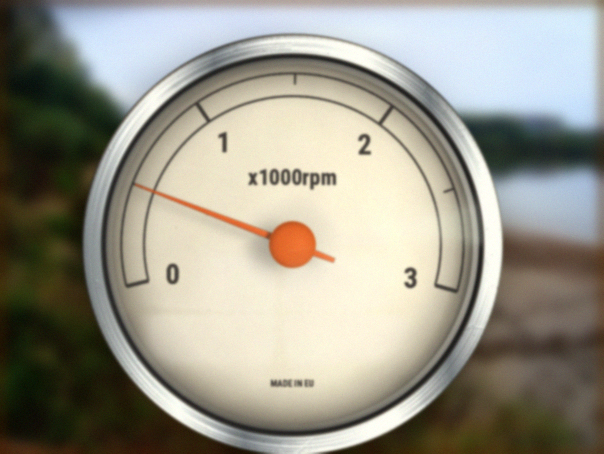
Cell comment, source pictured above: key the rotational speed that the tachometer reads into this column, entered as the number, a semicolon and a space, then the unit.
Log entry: 500; rpm
